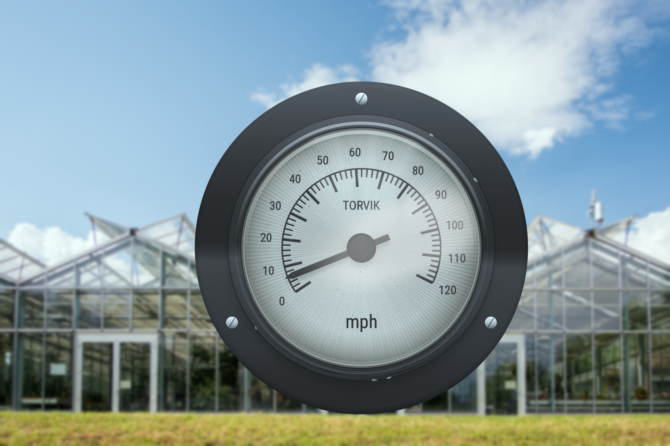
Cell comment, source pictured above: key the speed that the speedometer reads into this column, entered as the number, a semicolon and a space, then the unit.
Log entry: 6; mph
